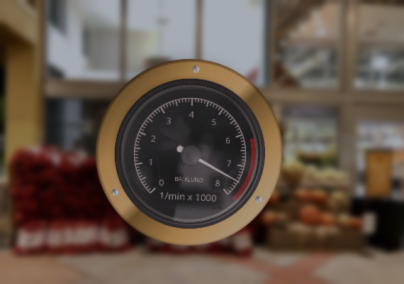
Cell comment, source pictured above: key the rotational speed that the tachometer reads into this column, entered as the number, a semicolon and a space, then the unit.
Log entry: 7500; rpm
